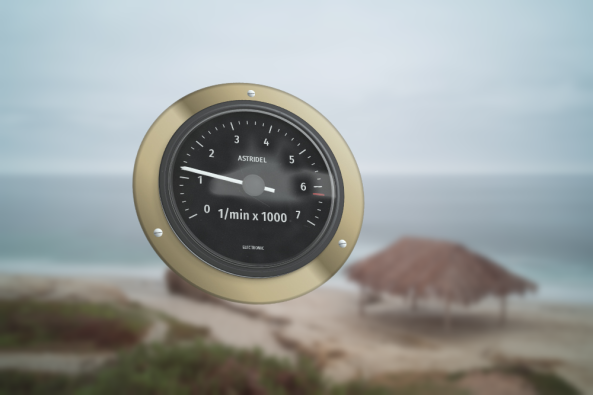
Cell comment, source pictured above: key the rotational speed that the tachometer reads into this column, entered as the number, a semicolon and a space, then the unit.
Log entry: 1200; rpm
